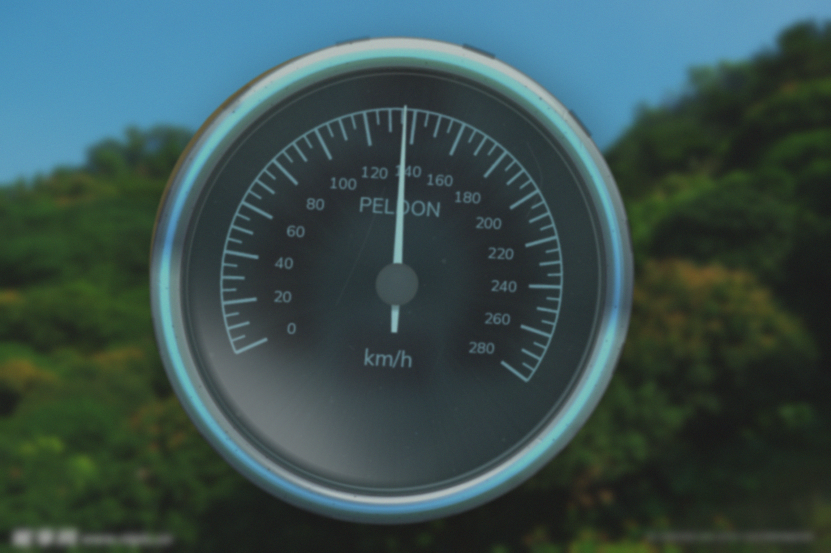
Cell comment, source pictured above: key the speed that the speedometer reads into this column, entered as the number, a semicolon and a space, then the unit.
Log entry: 135; km/h
